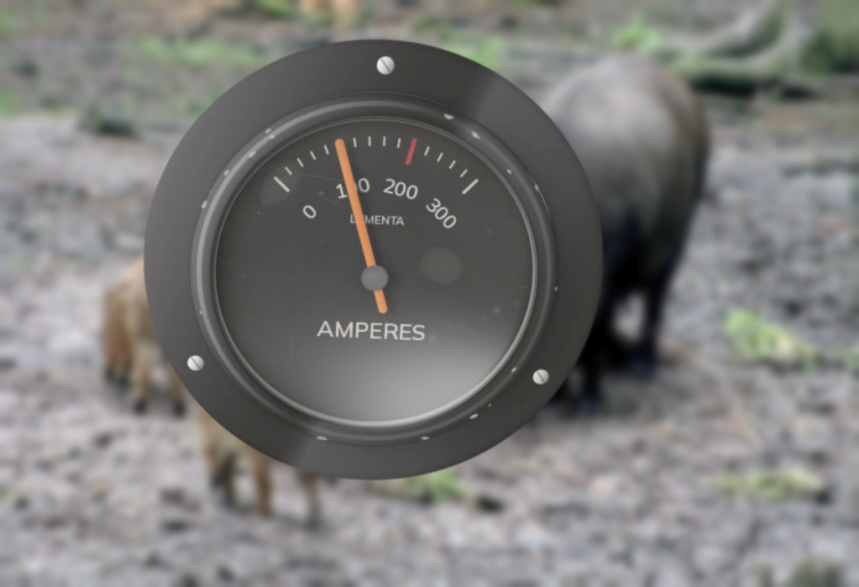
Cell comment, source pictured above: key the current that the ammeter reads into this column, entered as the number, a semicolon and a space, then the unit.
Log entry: 100; A
